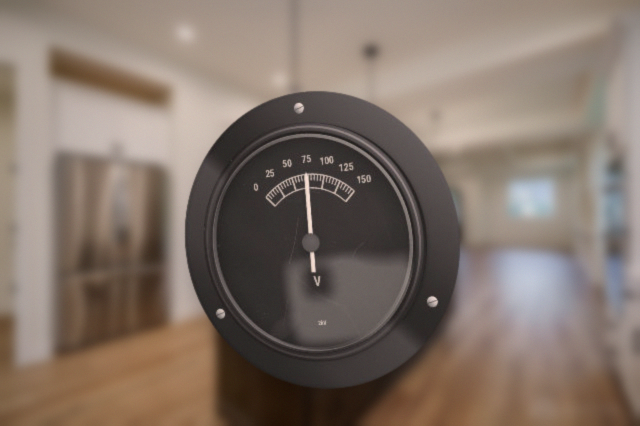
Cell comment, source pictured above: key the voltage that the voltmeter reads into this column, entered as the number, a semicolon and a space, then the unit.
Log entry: 75; V
